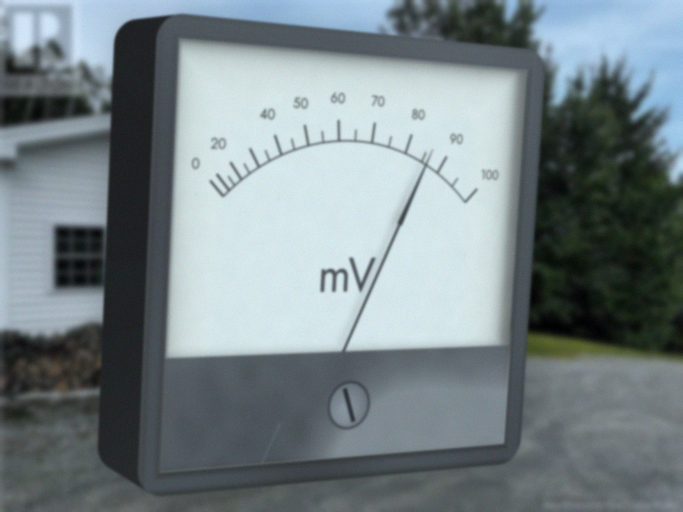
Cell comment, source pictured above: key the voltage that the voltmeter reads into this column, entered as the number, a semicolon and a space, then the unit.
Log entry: 85; mV
